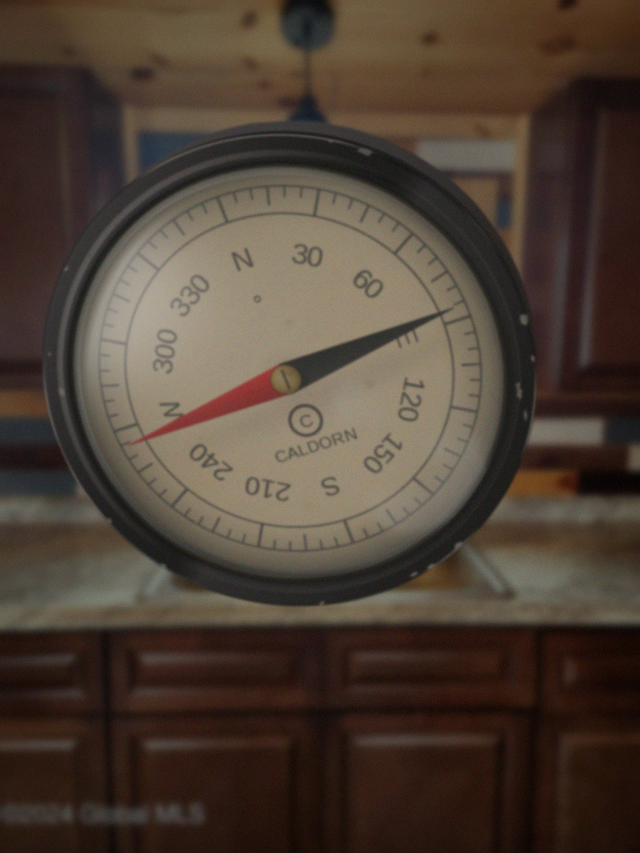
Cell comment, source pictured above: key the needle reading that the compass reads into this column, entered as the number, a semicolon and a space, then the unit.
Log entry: 265; °
